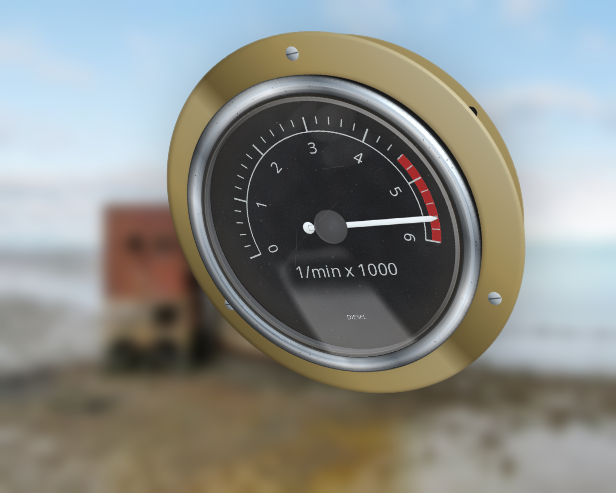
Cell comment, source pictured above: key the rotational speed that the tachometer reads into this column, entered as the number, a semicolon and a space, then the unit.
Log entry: 5600; rpm
